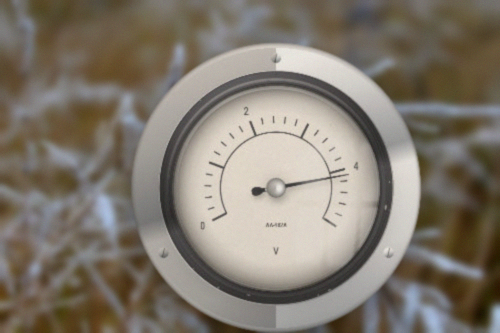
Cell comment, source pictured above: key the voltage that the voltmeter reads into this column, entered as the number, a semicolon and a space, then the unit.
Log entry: 4.1; V
